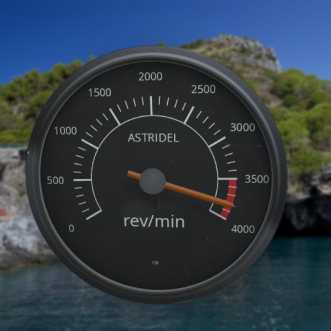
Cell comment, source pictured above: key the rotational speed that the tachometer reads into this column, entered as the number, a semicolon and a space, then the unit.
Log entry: 3800; rpm
